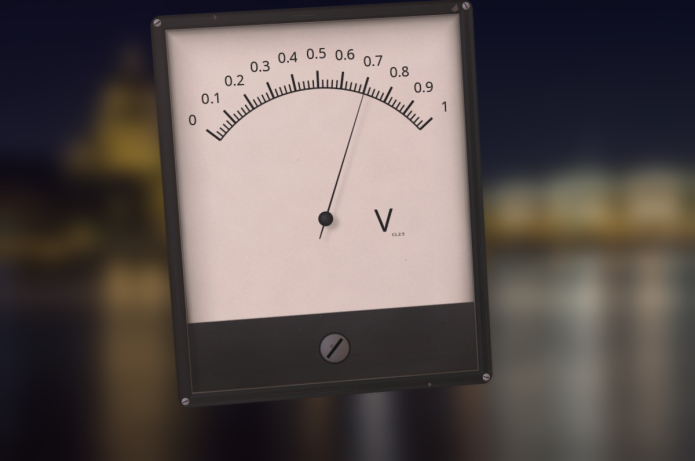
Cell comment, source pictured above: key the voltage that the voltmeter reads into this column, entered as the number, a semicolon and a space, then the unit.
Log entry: 0.7; V
